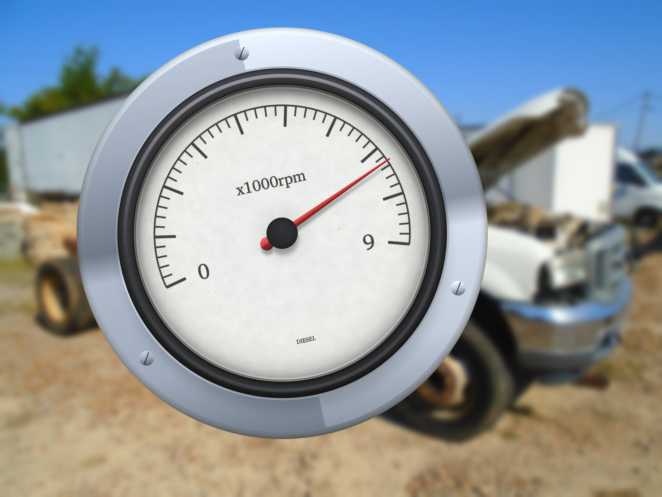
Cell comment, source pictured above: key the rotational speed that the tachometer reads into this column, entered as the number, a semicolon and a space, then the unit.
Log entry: 7300; rpm
